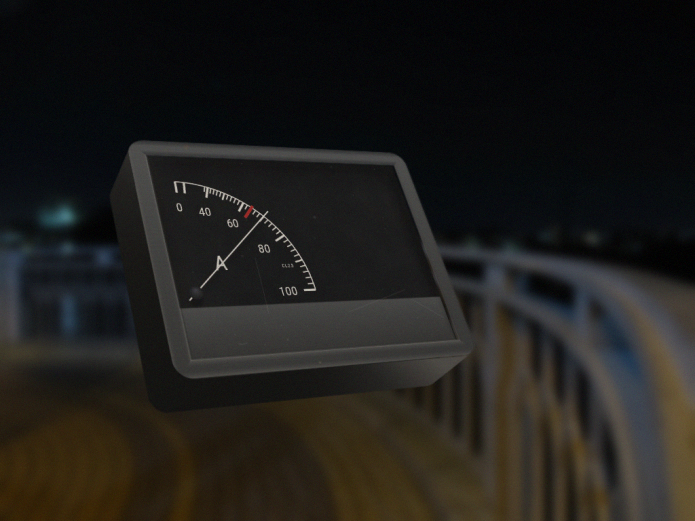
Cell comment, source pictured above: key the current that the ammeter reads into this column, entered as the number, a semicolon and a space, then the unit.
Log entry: 70; A
